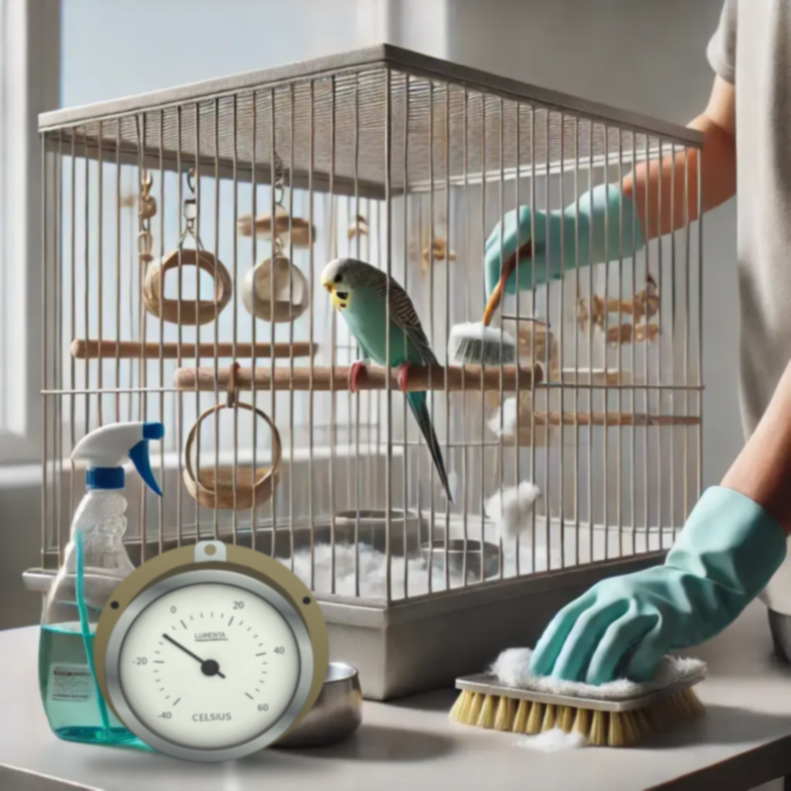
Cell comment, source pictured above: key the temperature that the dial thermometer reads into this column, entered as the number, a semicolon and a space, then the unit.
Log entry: -8; °C
